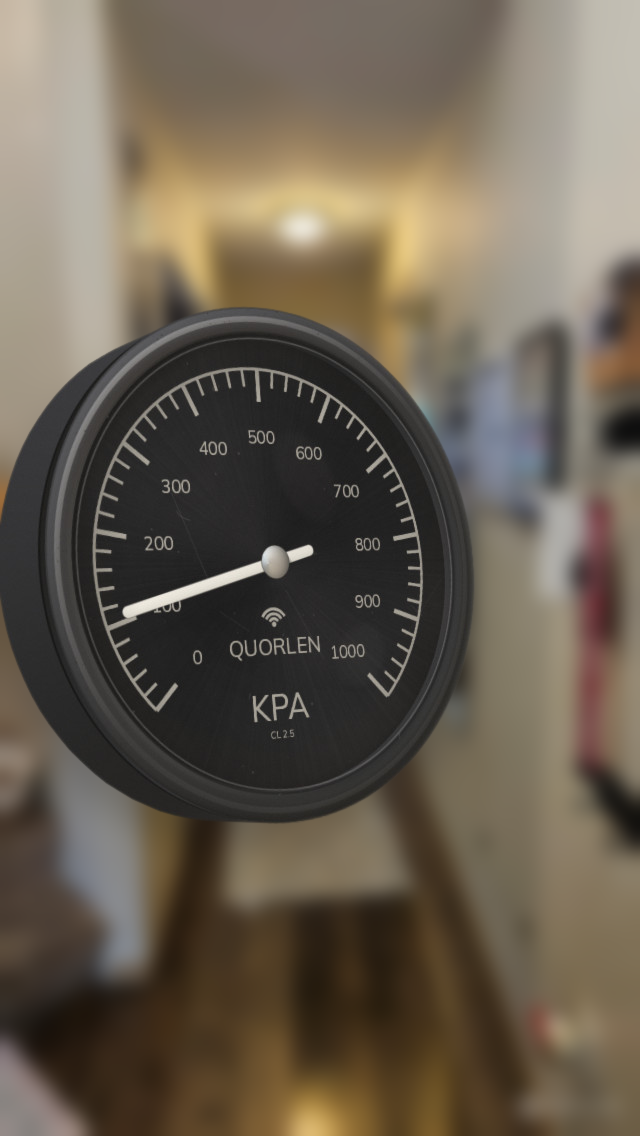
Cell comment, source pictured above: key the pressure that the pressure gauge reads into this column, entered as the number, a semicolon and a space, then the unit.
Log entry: 110; kPa
